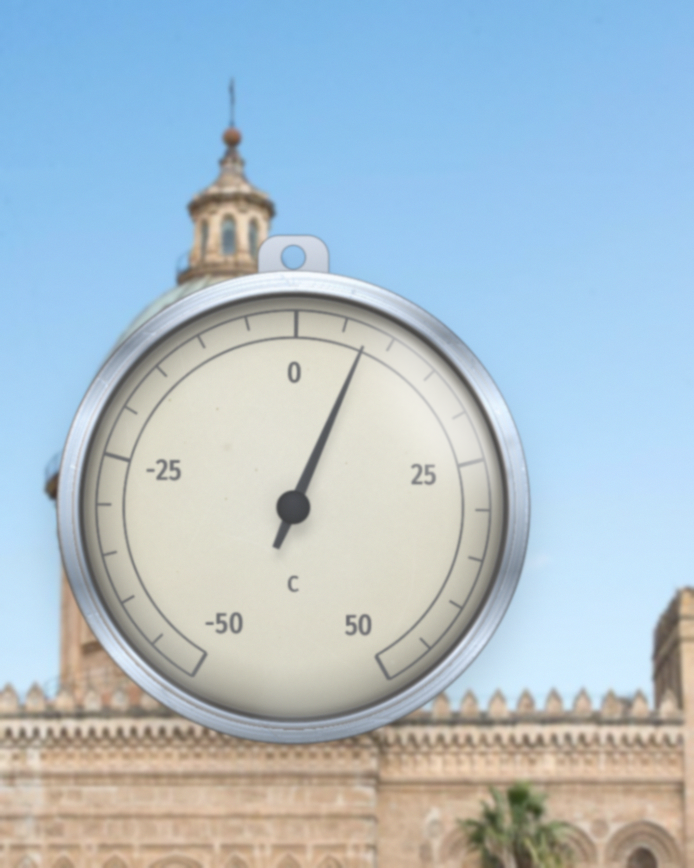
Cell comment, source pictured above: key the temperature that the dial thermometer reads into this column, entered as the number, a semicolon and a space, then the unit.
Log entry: 7.5; °C
